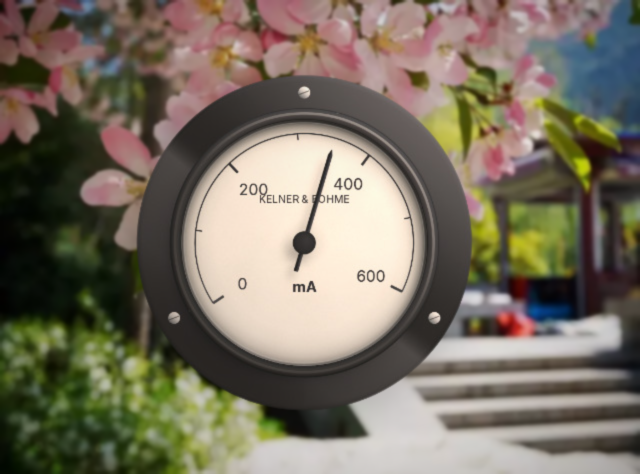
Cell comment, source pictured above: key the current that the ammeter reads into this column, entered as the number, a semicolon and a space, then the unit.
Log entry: 350; mA
